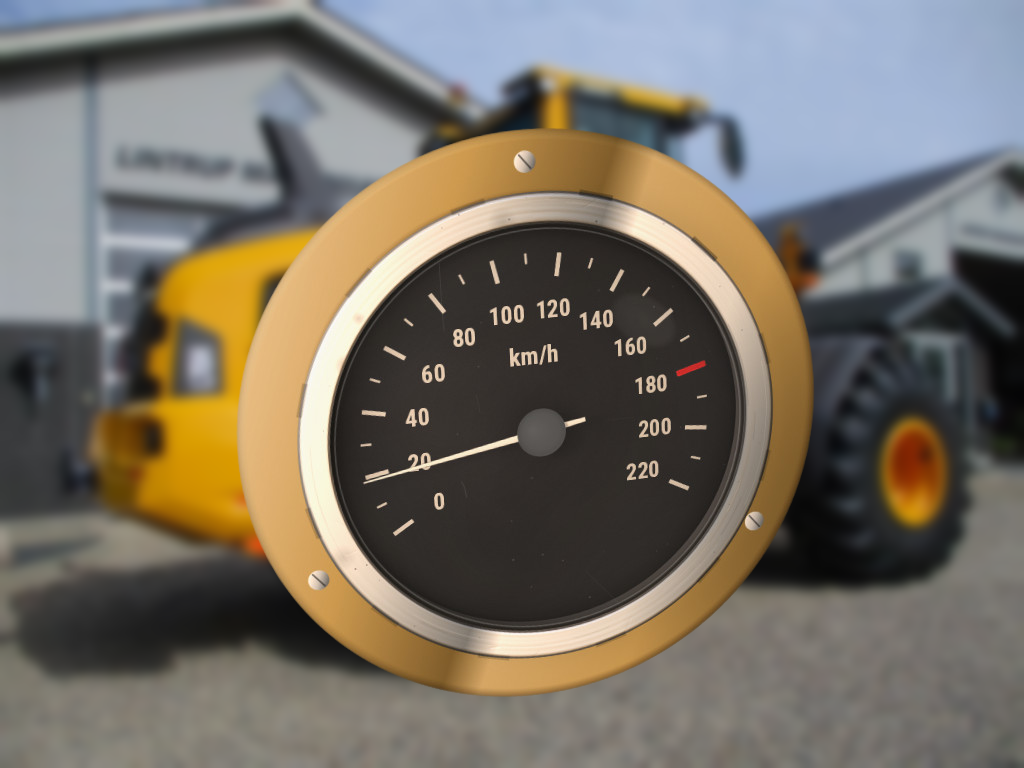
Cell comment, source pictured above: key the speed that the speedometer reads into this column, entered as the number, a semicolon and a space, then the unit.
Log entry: 20; km/h
